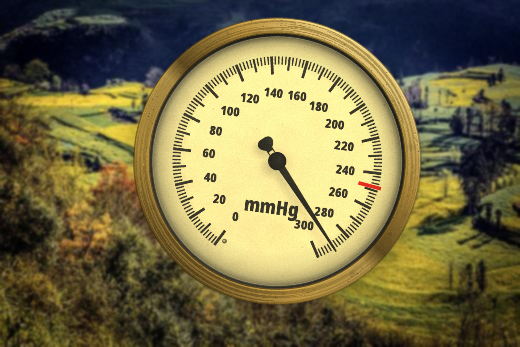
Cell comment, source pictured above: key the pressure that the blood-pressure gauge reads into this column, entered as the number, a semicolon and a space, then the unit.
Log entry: 290; mmHg
